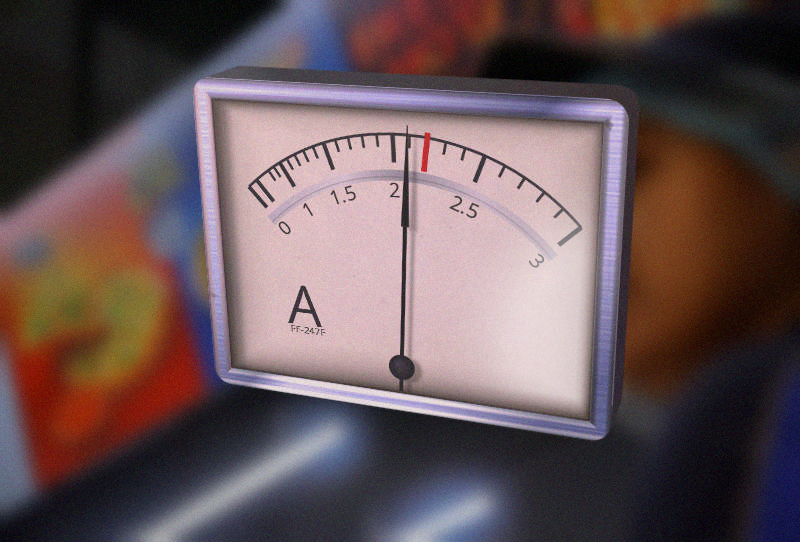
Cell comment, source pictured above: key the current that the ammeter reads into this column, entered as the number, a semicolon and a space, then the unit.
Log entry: 2.1; A
